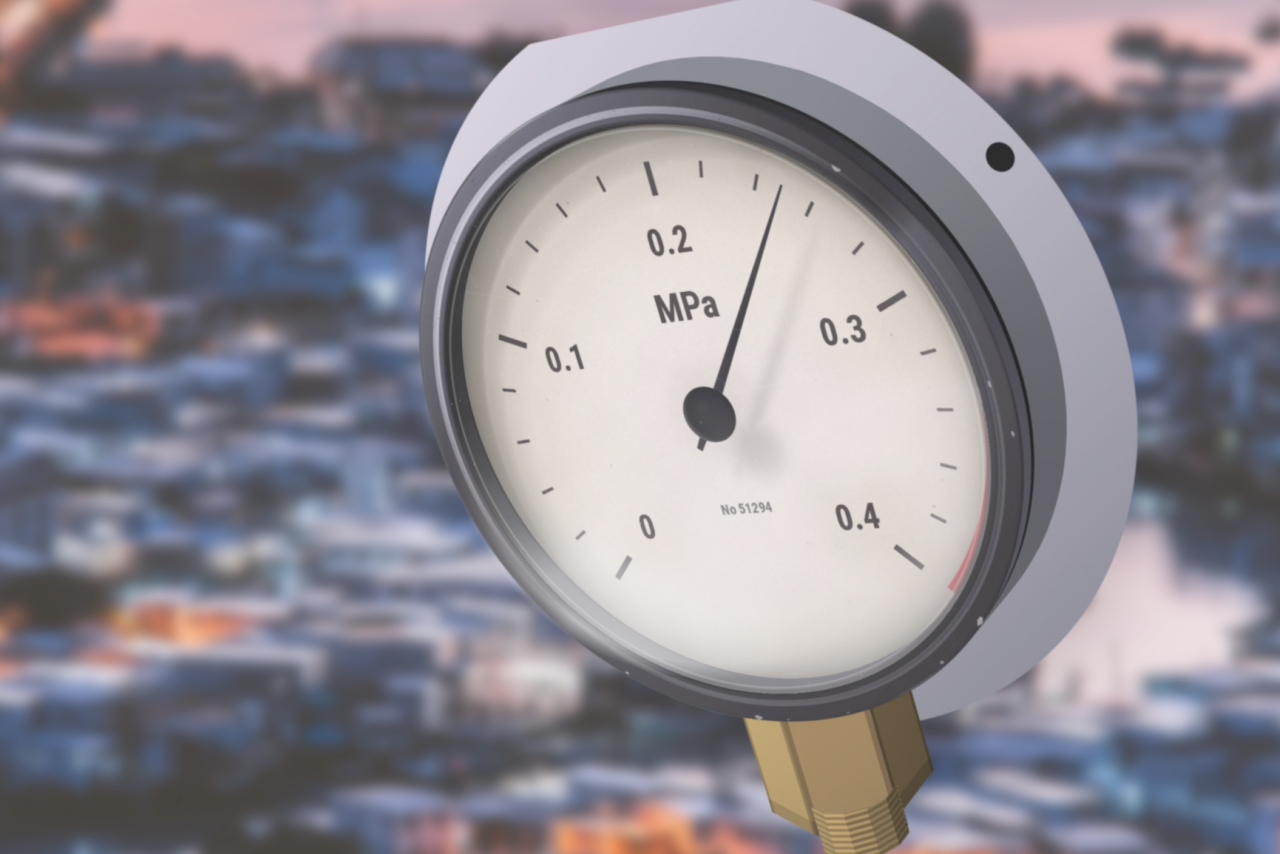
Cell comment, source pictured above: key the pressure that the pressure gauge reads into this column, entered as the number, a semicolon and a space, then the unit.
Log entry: 0.25; MPa
